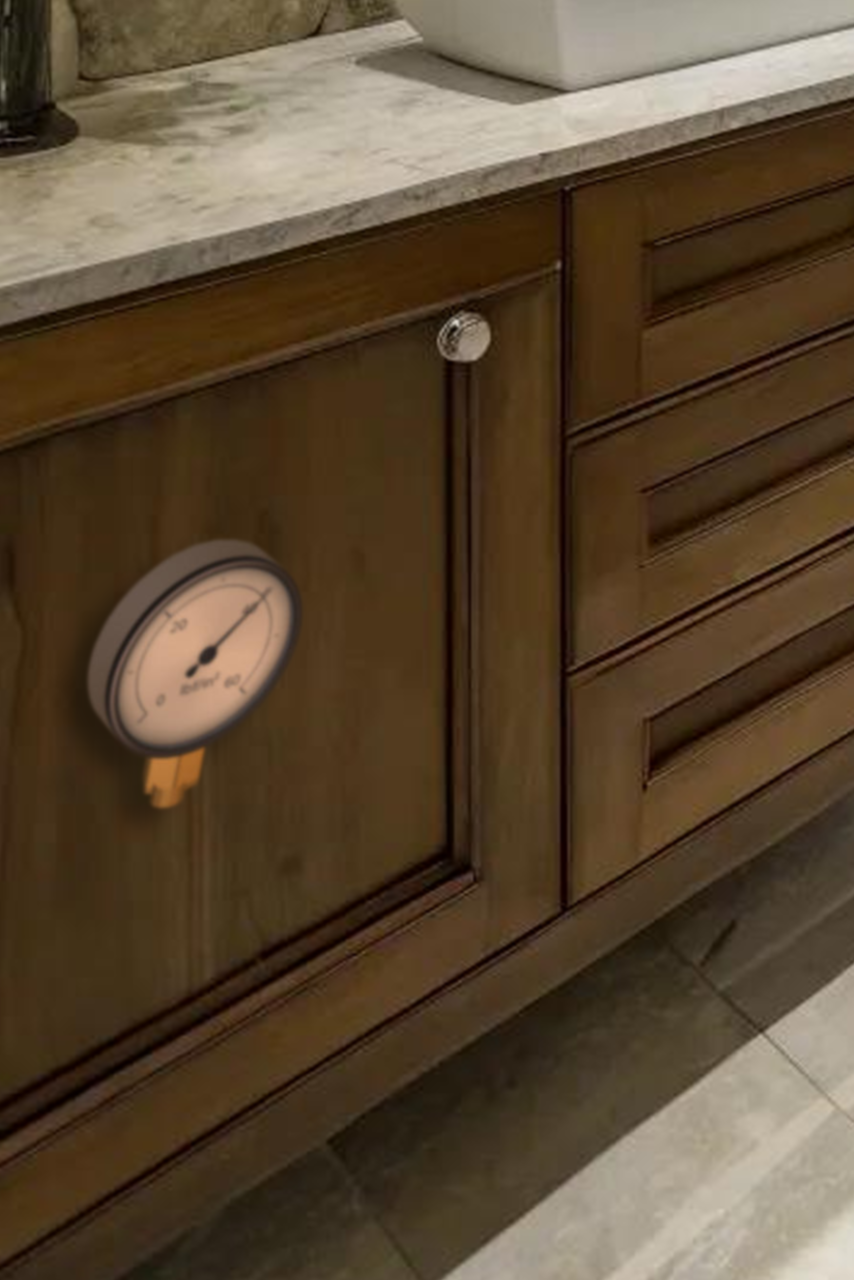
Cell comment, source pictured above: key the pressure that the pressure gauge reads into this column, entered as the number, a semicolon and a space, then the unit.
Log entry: 40; psi
